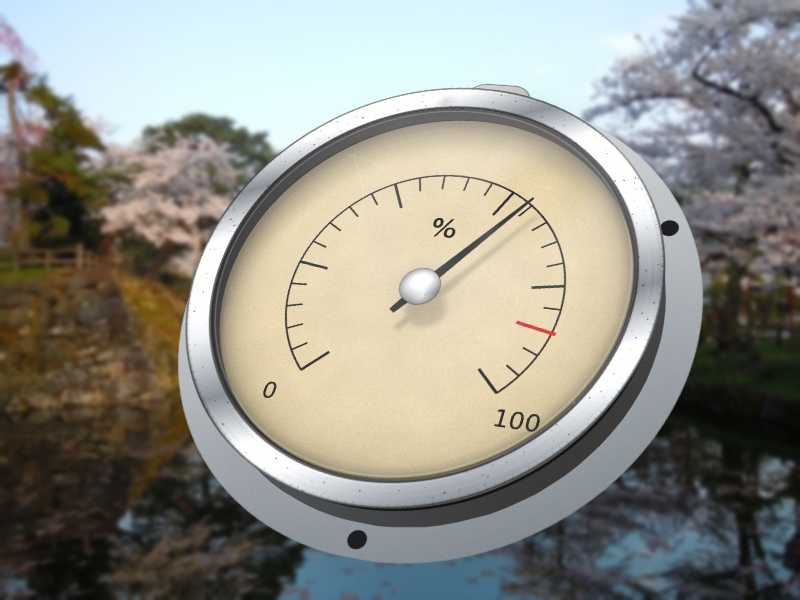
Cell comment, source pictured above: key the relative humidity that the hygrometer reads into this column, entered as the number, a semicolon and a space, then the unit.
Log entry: 64; %
